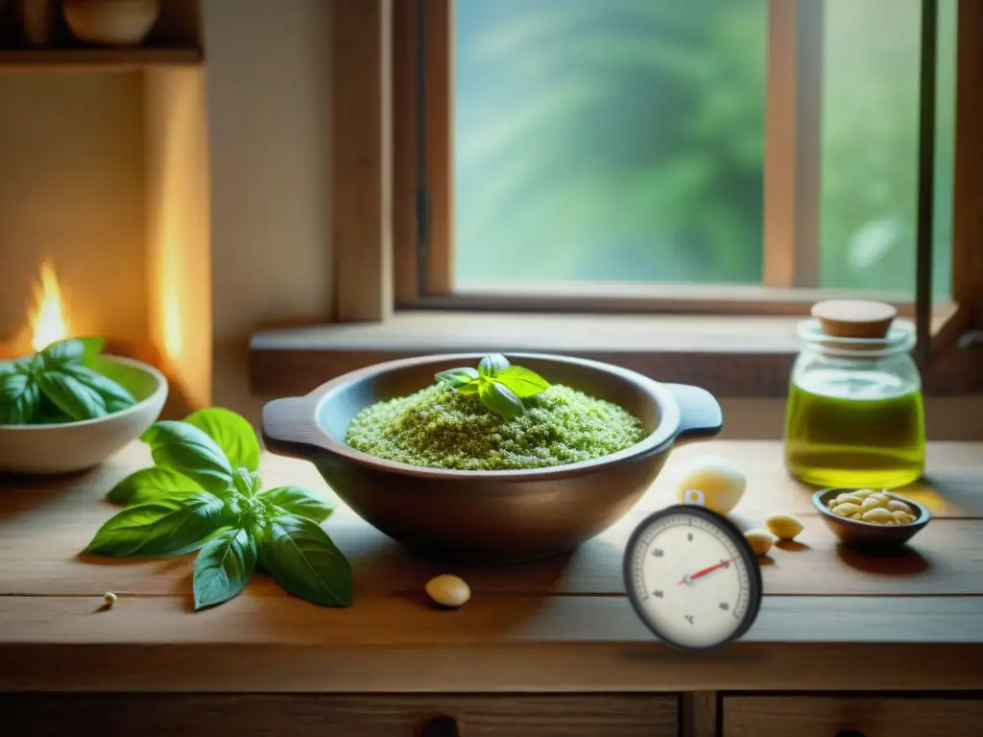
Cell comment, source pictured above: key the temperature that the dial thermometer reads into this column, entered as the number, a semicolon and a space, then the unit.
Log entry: 20; °C
